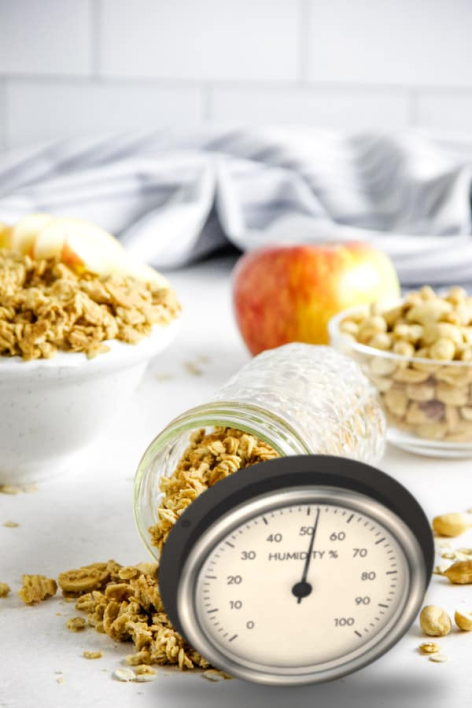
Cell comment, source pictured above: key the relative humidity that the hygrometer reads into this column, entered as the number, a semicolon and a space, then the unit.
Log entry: 52; %
